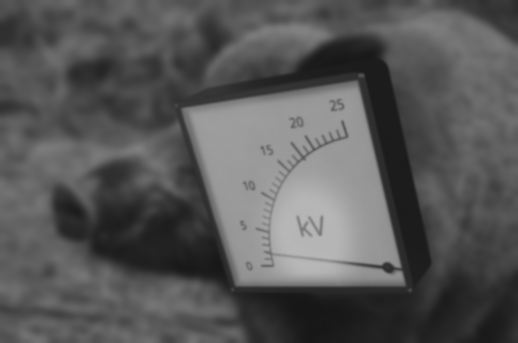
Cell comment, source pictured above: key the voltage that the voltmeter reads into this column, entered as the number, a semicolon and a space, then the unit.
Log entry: 2; kV
